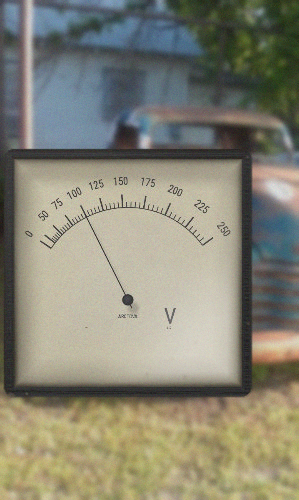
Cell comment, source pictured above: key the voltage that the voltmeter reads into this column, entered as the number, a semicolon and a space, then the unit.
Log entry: 100; V
